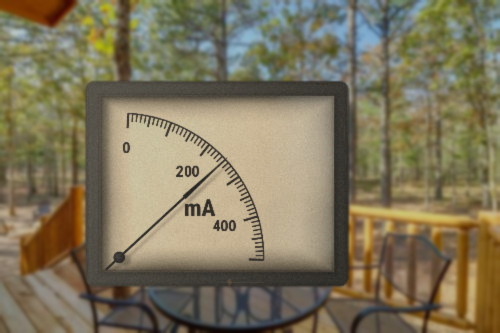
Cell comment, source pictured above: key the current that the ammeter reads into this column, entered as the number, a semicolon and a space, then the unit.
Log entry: 250; mA
